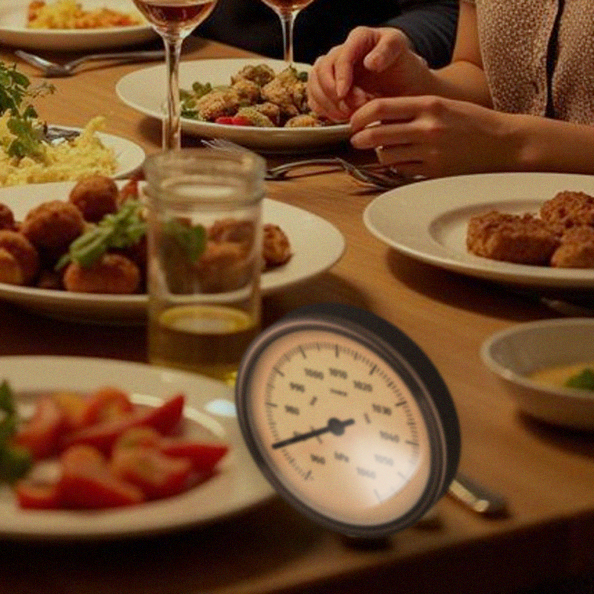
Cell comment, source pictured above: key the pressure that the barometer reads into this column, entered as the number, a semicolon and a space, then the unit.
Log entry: 970; hPa
